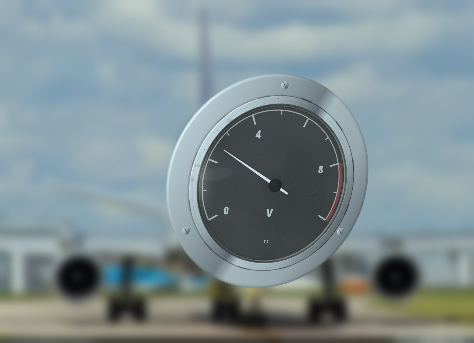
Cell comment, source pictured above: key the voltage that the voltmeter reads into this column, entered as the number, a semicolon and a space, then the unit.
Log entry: 2.5; V
